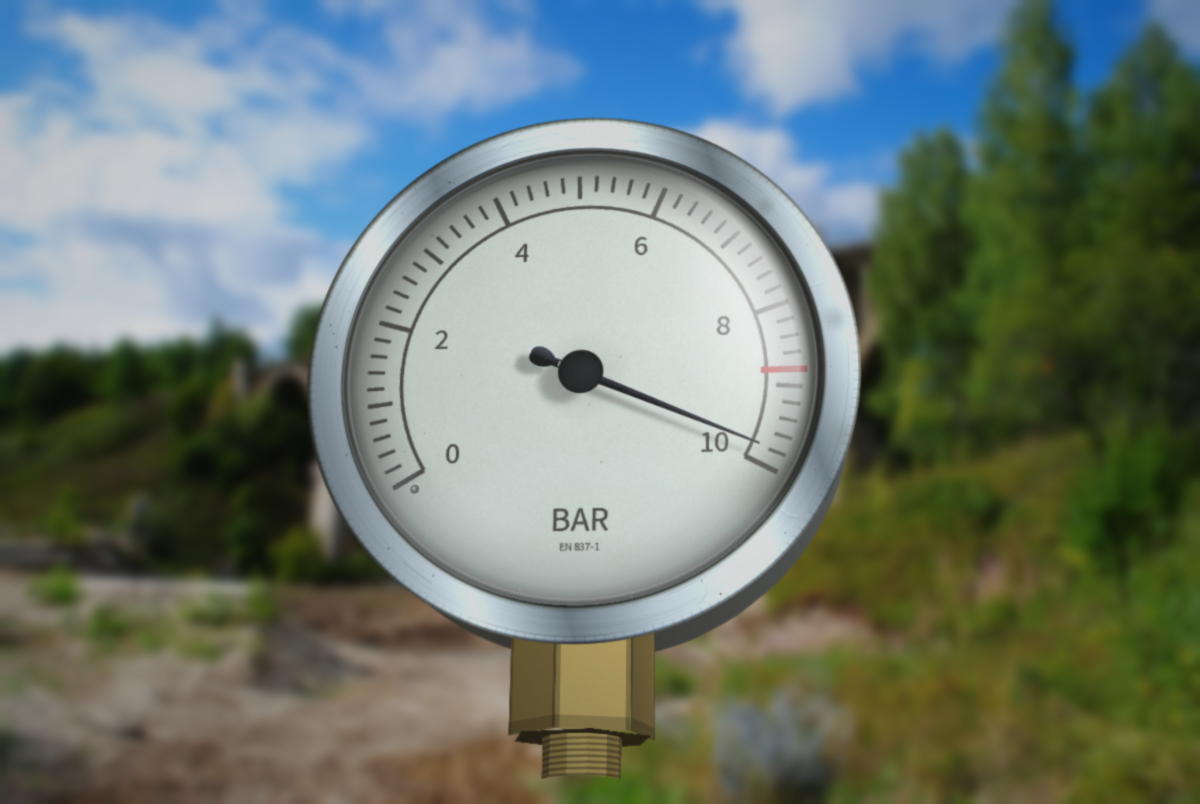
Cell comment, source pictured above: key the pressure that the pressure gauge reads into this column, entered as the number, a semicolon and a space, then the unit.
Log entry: 9.8; bar
